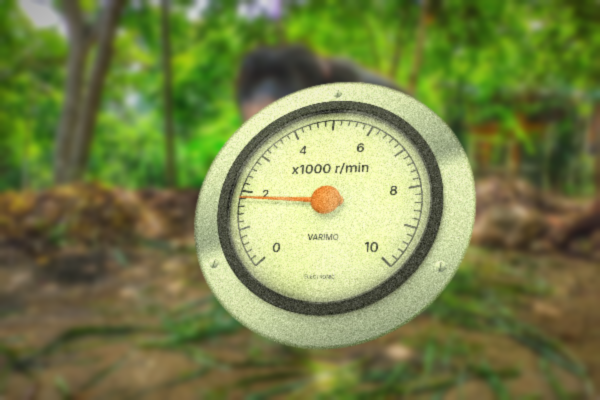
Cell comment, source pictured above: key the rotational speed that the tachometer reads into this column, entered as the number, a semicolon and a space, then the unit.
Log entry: 1800; rpm
